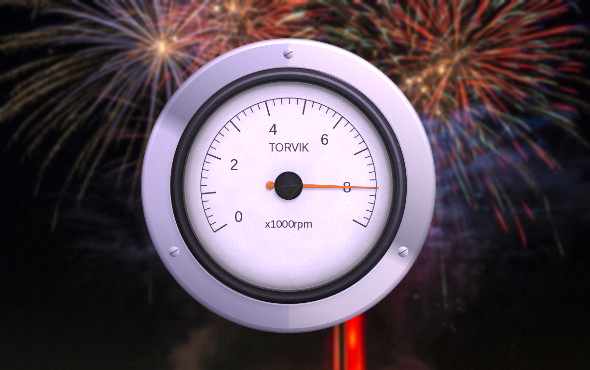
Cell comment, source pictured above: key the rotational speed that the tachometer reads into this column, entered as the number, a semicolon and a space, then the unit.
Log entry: 8000; rpm
